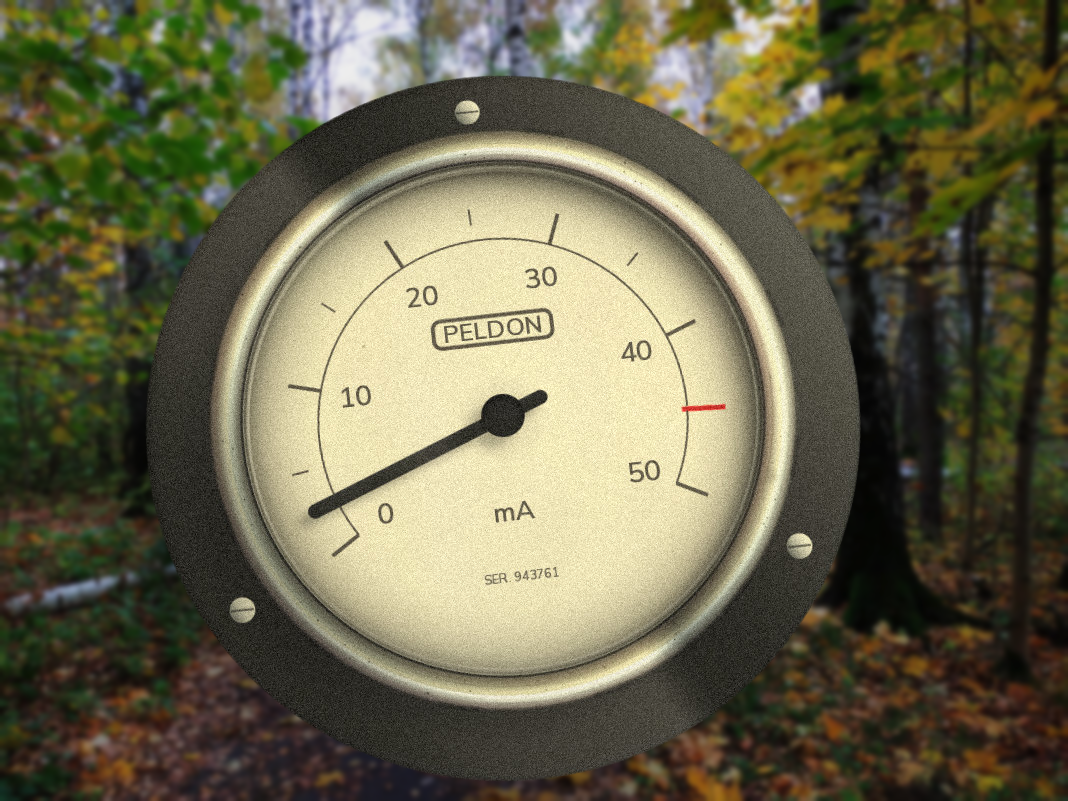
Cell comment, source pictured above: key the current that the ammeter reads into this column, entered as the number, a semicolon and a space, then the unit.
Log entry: 2.5; mA
